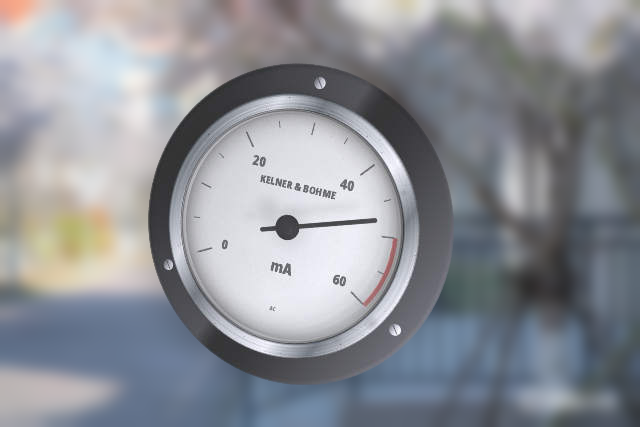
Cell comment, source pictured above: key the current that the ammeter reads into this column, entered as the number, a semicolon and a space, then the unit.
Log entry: 47.5; mA
